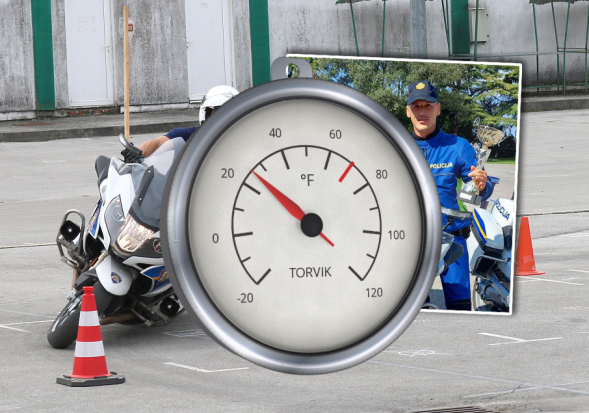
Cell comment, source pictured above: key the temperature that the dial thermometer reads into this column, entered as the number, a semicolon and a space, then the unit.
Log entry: 25; °F
